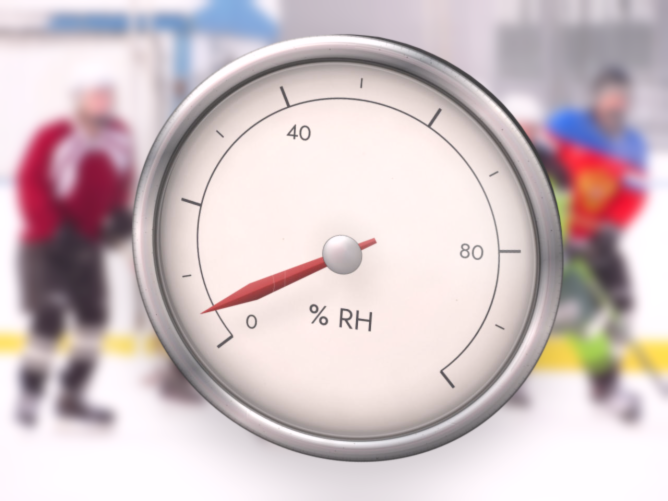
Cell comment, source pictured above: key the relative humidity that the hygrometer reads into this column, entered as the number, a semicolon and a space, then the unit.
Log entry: 5; %
